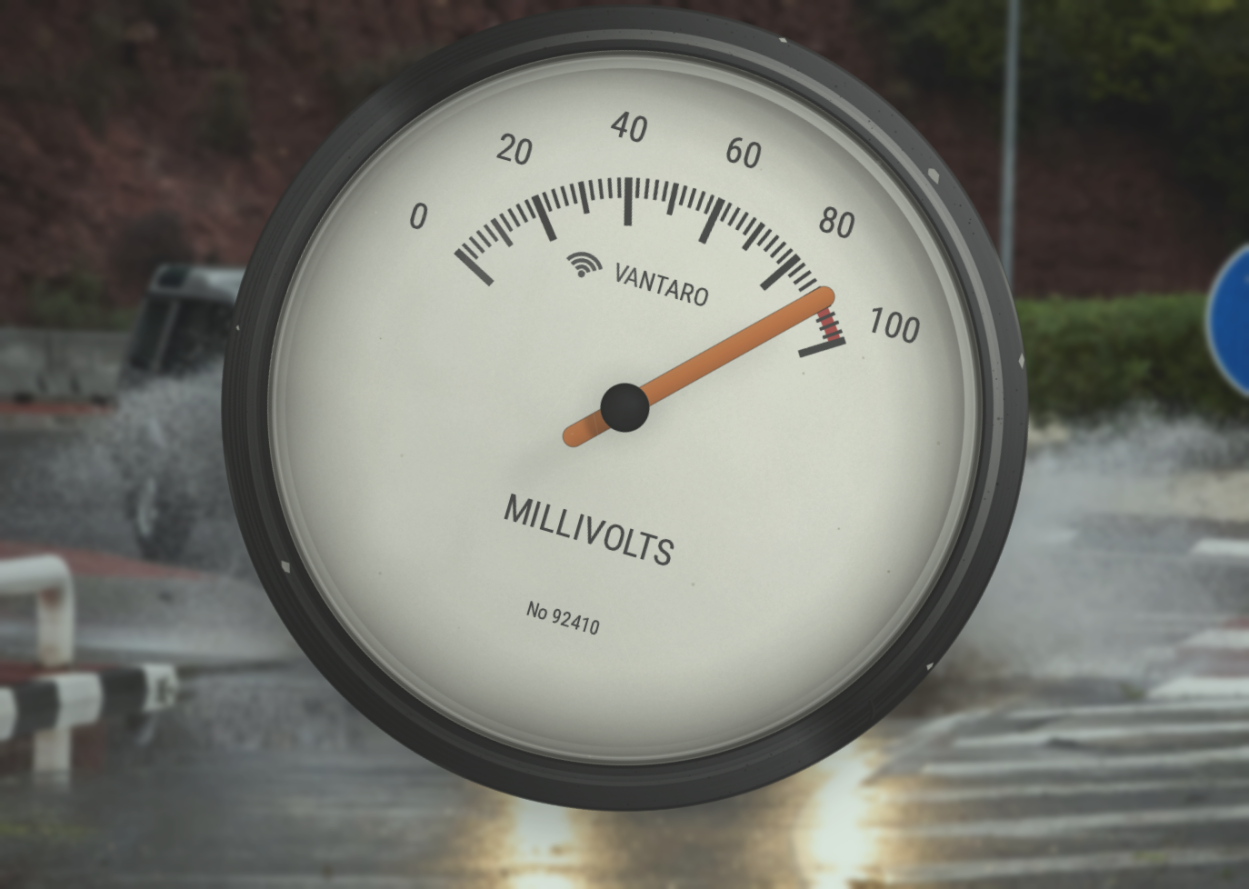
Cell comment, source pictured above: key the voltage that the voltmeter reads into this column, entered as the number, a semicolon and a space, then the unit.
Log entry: 90; mV
